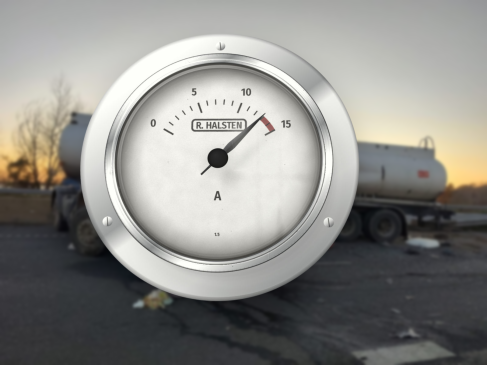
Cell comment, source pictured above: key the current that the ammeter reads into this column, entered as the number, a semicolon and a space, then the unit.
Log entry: 13; A
